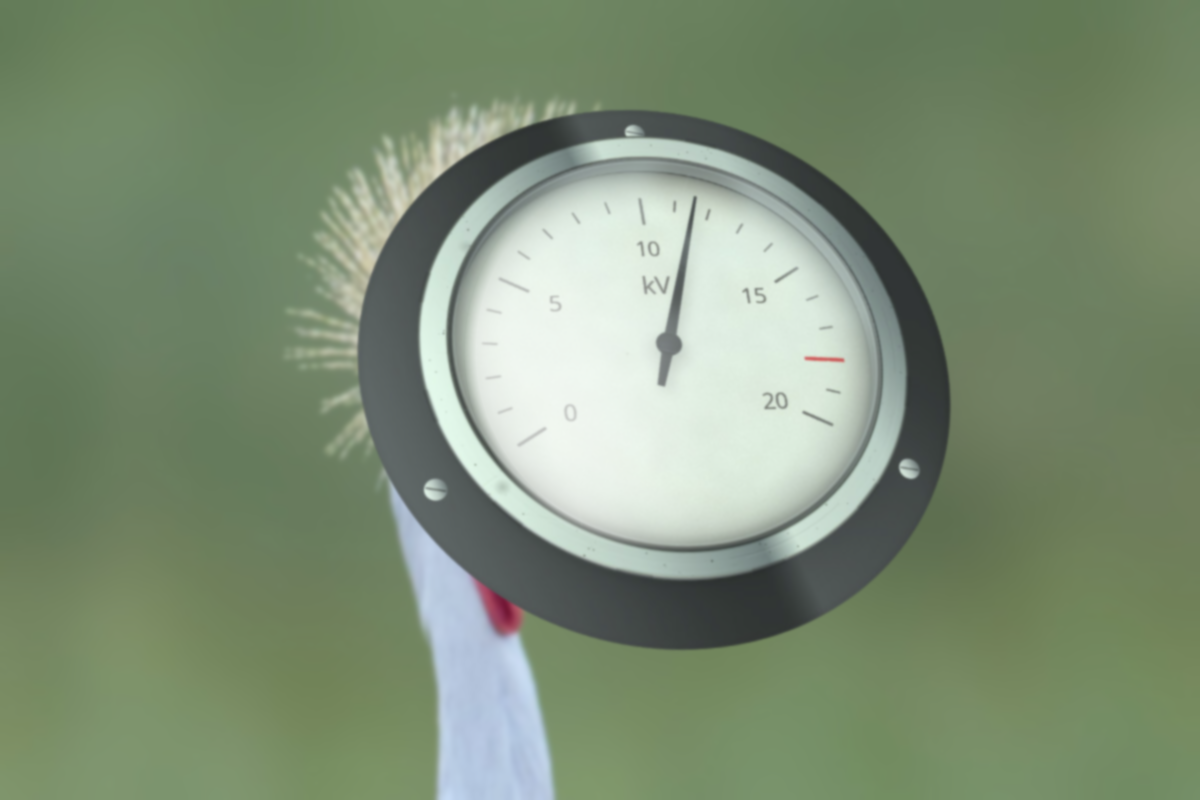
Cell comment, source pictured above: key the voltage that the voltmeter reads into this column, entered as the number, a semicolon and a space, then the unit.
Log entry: 11.5; kV
